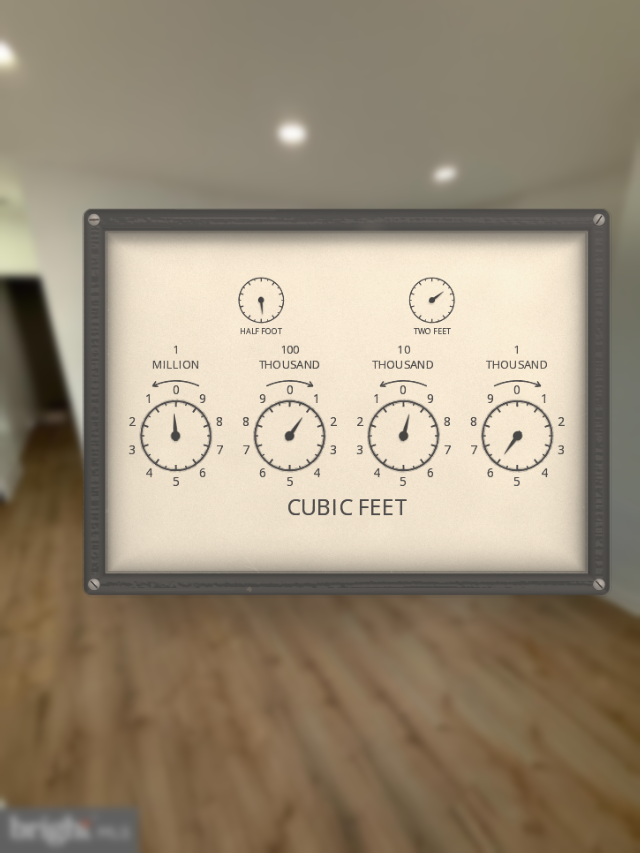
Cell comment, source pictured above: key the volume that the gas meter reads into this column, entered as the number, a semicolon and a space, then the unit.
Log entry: 9600; ft³
